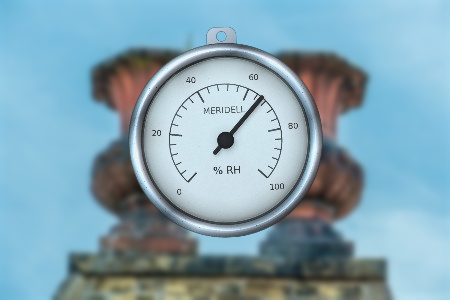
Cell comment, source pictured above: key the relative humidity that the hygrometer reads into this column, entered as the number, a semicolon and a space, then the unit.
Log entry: 66; %
